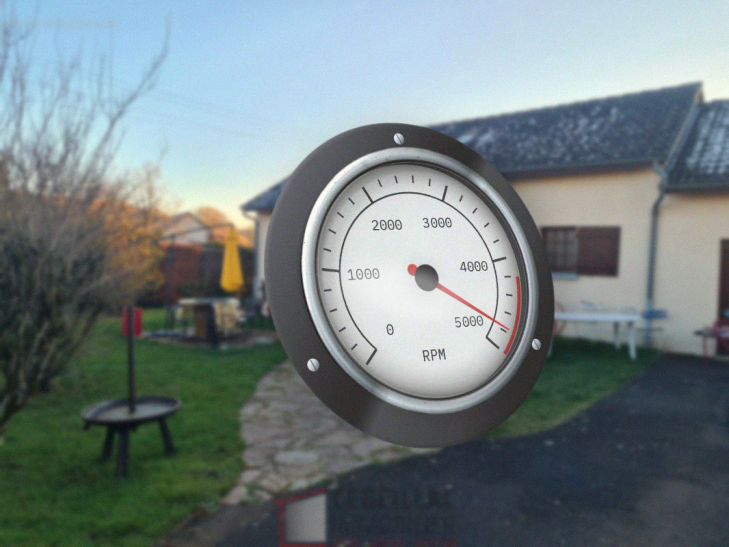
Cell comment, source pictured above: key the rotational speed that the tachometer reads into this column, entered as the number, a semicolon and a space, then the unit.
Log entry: 4800; rpm
